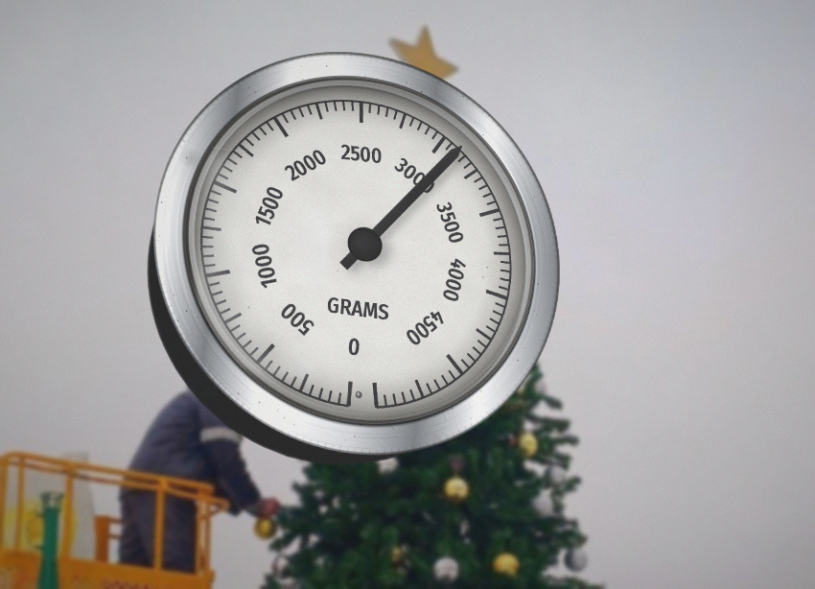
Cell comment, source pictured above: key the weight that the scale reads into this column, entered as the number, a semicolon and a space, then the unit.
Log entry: 3100; g
